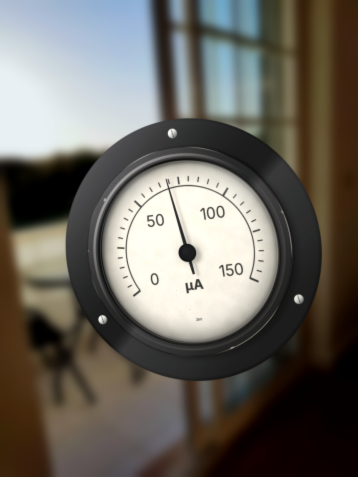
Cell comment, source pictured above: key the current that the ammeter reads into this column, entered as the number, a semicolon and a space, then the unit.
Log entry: 70; µA
